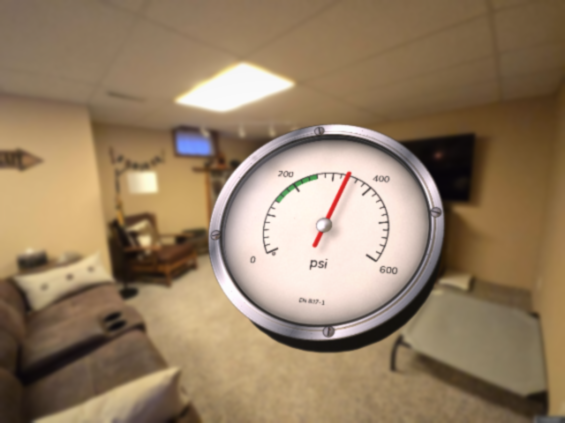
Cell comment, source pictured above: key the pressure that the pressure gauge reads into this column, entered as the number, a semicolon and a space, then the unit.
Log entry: 340; psi
